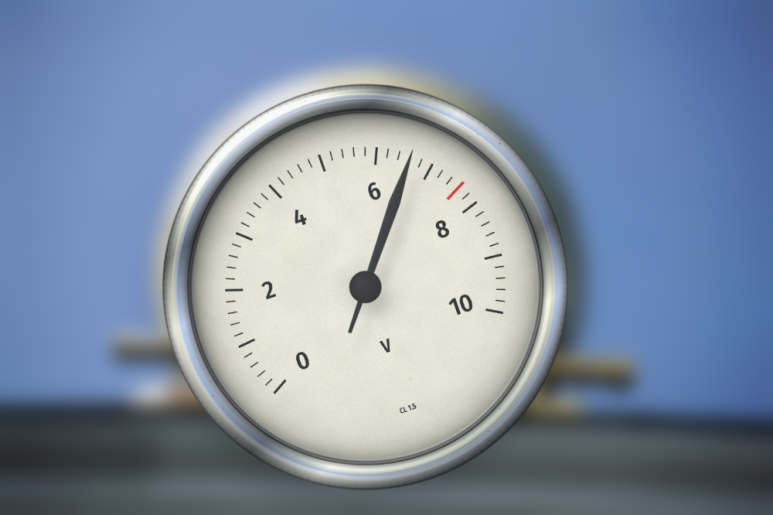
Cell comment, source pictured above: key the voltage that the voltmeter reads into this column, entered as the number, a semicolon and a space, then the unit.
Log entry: 6.6; V
